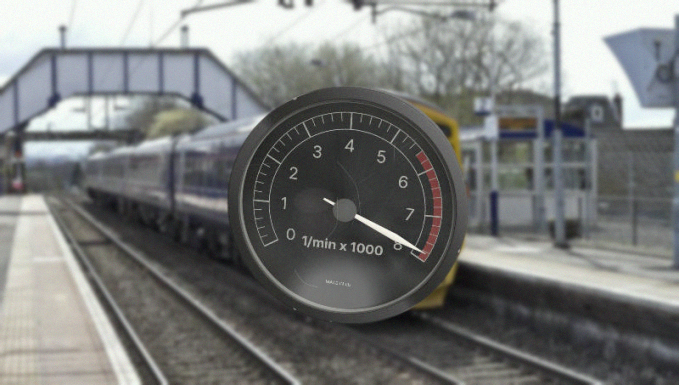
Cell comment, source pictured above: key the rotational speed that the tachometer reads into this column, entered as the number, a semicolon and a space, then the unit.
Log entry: 7800; rpm
